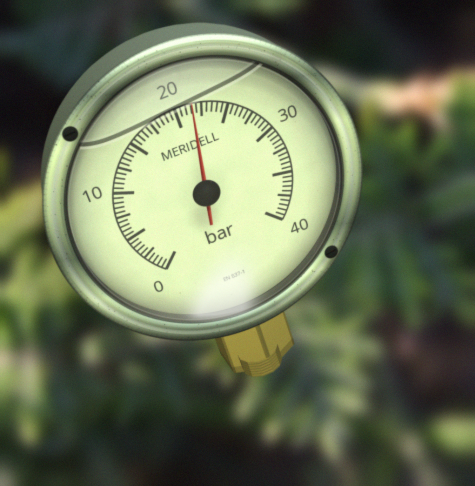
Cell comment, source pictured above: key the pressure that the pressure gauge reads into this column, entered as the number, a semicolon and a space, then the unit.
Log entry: 21.5; bar
